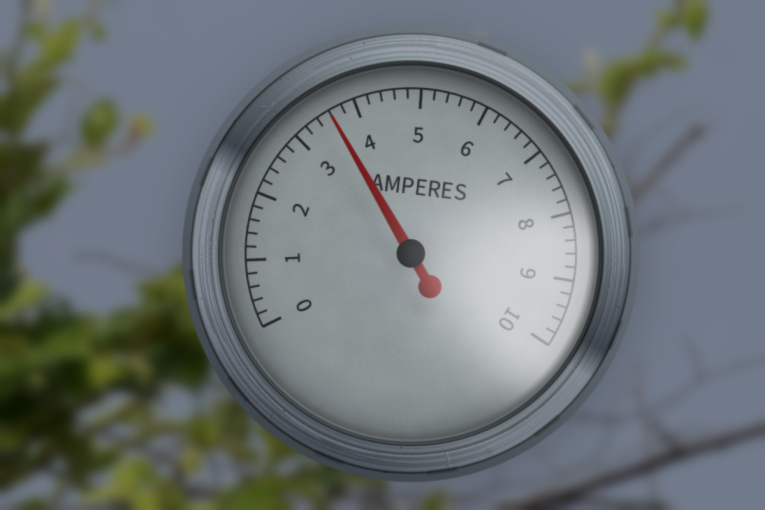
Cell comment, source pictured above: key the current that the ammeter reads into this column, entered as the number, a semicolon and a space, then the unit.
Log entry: 3.6; A
